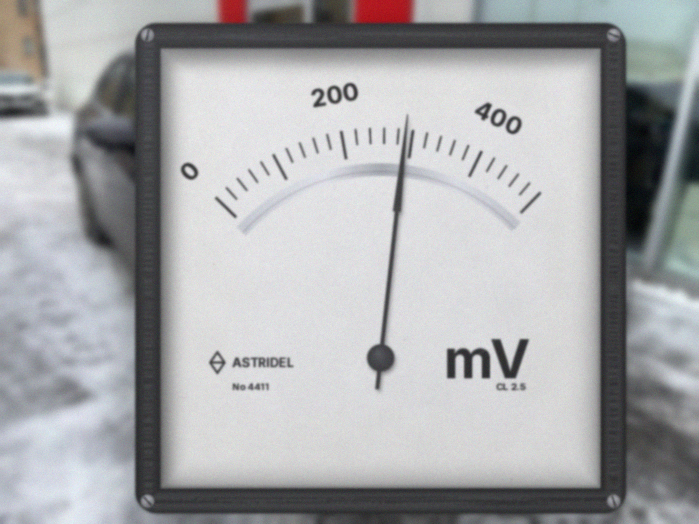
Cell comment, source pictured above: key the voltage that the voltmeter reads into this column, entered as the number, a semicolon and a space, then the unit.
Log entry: 290; mV
